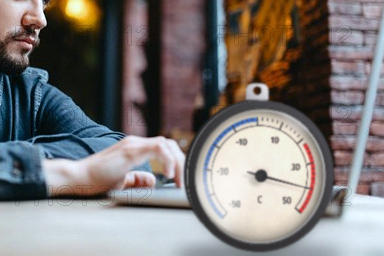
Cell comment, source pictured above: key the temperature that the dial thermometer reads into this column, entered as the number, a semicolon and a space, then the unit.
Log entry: 40; °C
